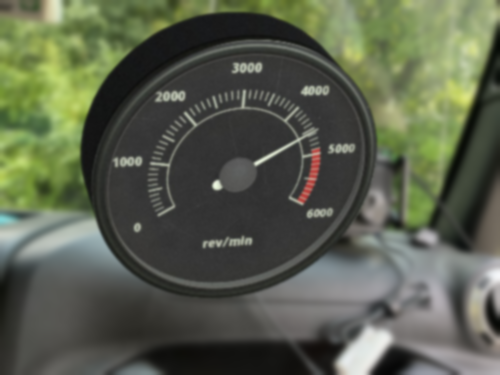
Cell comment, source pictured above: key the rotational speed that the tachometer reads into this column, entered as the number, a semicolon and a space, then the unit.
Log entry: 4500; rpm
